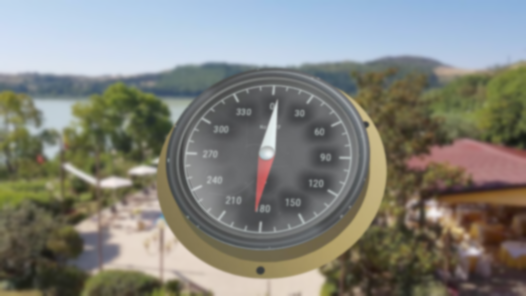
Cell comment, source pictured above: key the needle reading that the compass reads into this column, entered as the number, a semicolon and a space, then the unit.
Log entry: 185; °
